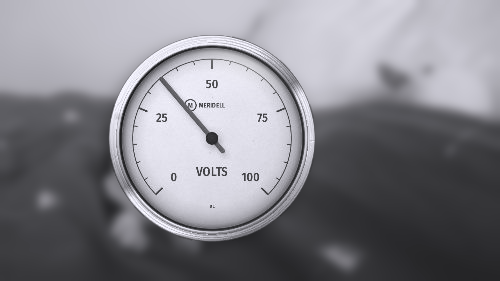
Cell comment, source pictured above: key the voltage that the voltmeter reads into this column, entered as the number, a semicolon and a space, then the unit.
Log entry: 35; V
